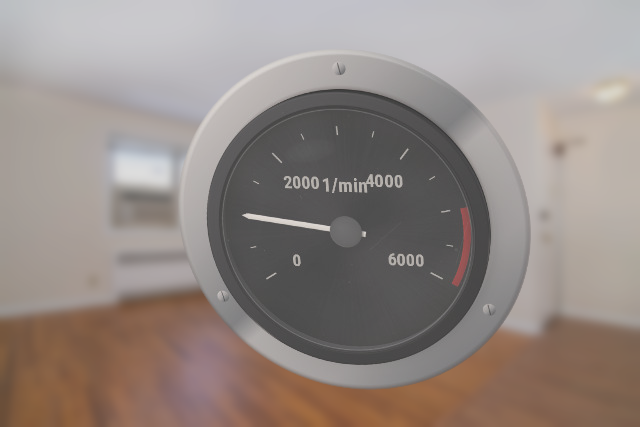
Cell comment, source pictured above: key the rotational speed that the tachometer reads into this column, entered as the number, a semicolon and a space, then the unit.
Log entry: 1000; rpm
